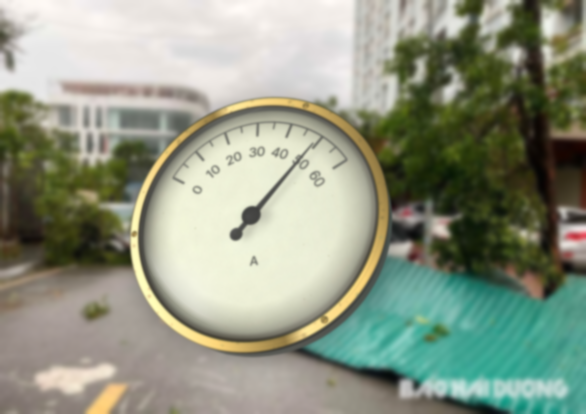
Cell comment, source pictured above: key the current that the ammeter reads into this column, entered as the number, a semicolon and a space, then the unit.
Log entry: 50; A
